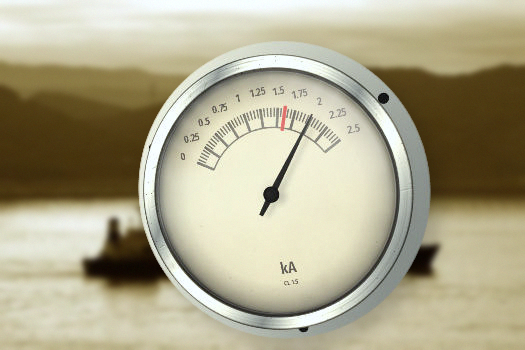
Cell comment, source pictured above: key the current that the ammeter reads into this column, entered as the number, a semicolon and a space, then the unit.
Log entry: 2; kA
